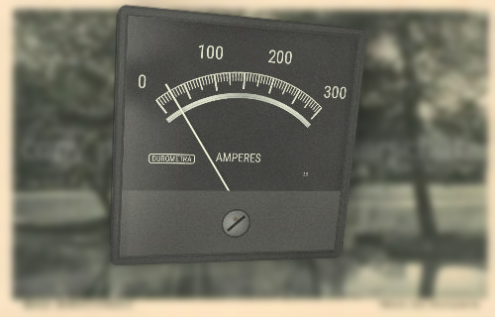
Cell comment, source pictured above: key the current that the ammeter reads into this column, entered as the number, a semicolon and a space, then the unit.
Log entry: 25; A
